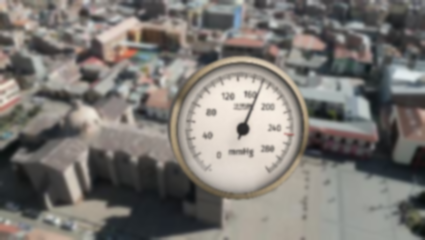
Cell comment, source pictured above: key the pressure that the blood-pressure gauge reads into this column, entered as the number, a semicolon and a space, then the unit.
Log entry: 170; mmHg
